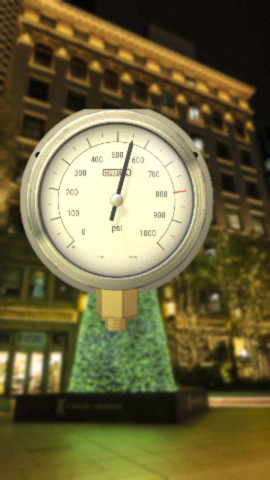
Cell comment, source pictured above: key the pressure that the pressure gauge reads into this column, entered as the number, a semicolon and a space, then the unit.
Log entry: 550; psi
